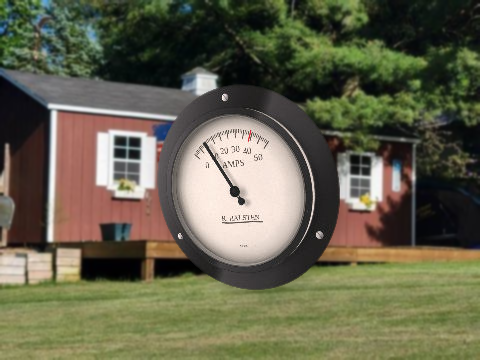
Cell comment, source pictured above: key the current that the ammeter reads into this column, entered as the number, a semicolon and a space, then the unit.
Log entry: 10; A
